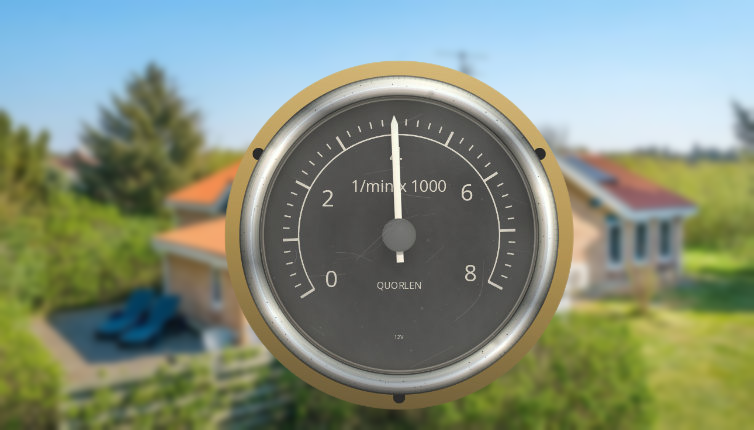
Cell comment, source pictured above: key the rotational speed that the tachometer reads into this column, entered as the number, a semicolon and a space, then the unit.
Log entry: 4000; rpm
